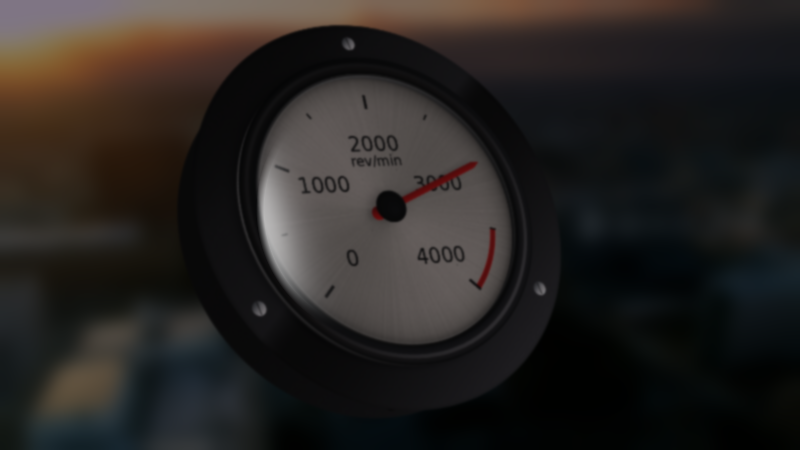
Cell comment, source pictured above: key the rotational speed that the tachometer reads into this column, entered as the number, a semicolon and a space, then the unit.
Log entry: 3000; rpm
